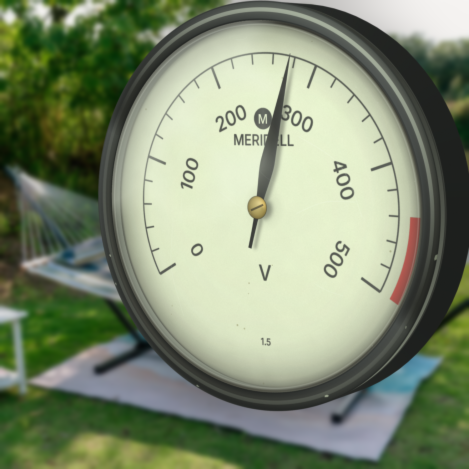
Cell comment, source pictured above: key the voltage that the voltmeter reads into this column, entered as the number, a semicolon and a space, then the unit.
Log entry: 280; V
